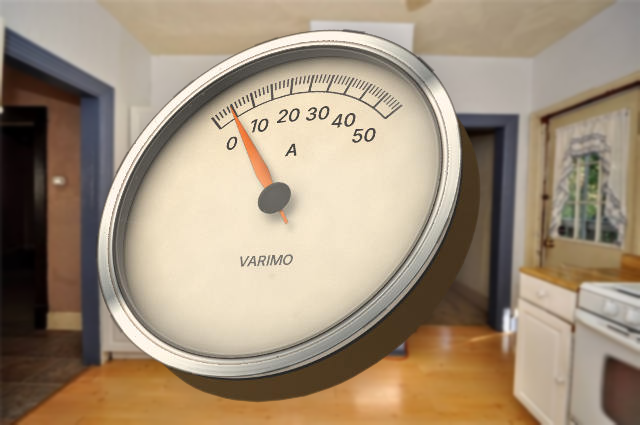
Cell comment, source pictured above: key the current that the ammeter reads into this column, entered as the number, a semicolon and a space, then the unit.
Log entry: 5; A
